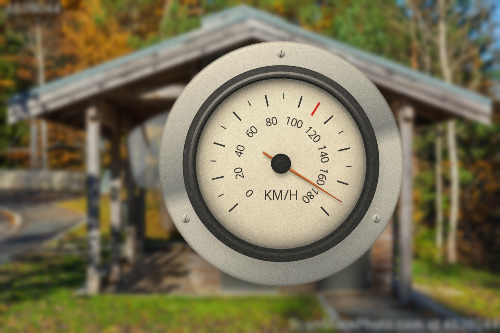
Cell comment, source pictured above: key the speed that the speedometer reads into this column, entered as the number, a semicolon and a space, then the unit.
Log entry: 170; km/h
